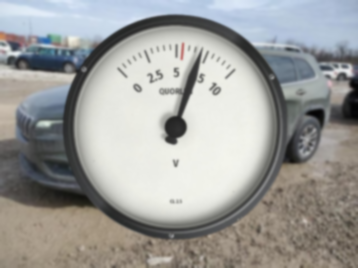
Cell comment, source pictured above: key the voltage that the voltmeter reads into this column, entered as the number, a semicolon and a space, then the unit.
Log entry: 7; V
